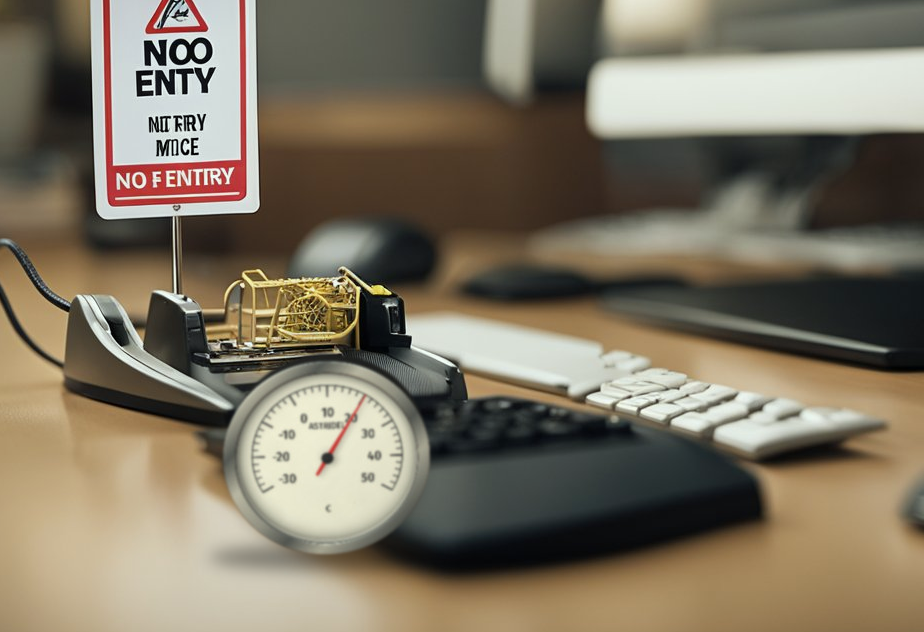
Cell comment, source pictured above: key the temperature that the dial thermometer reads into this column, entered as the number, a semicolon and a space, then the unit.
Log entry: 20; °C
